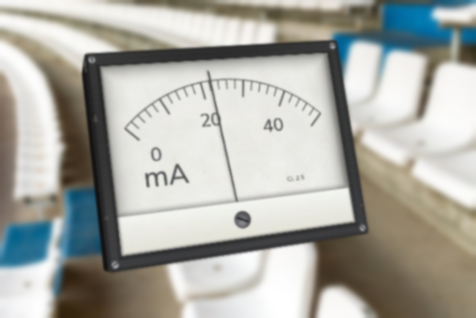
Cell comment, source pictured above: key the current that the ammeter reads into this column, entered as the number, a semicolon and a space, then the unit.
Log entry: 22; mA
